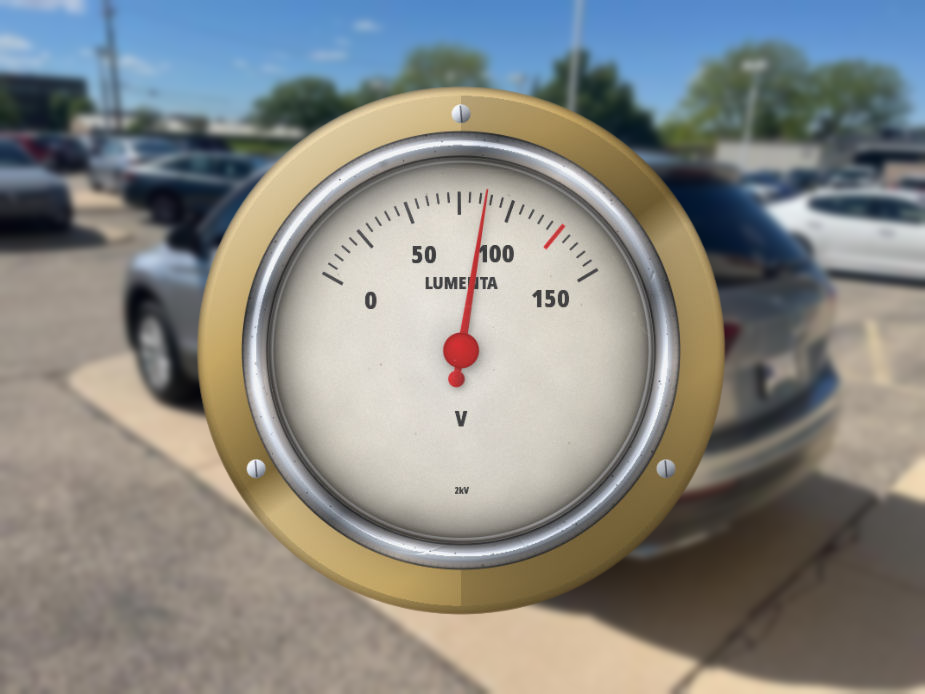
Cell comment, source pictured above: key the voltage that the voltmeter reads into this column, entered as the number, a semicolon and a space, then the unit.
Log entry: 87.5; V
